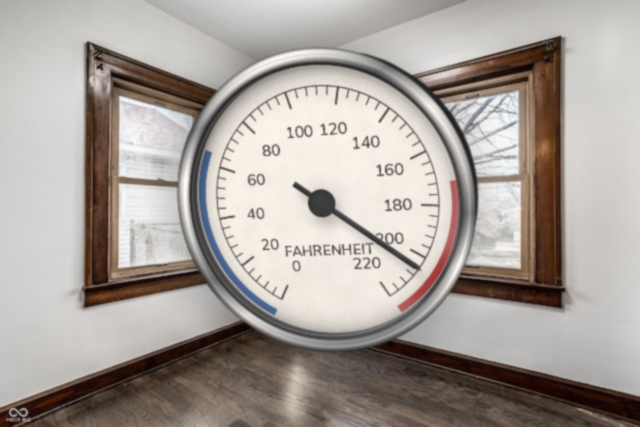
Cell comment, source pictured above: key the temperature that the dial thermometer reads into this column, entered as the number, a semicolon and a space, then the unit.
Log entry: 204; °F
